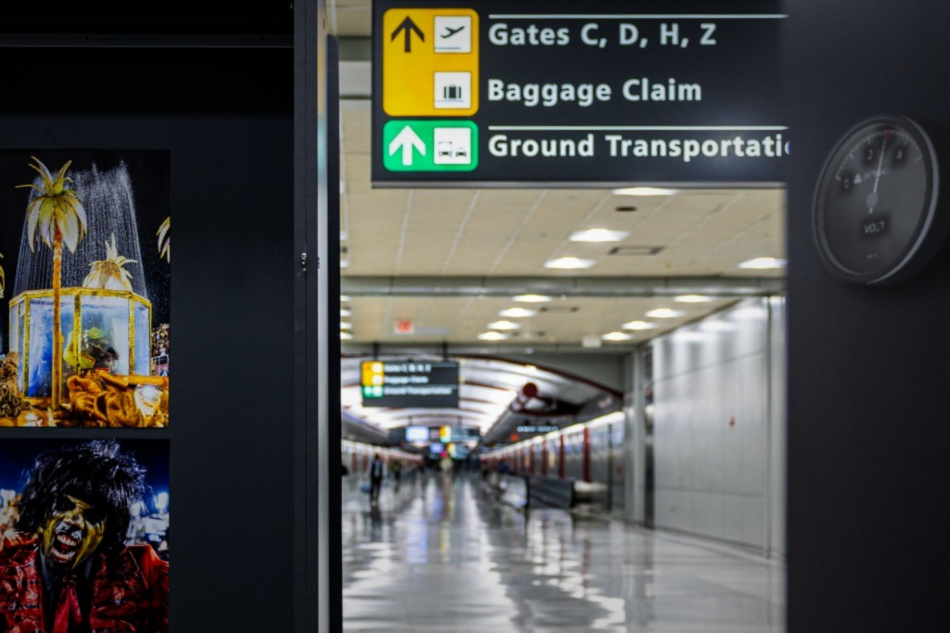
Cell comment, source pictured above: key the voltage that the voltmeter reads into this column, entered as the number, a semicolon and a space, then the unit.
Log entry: 3; V
